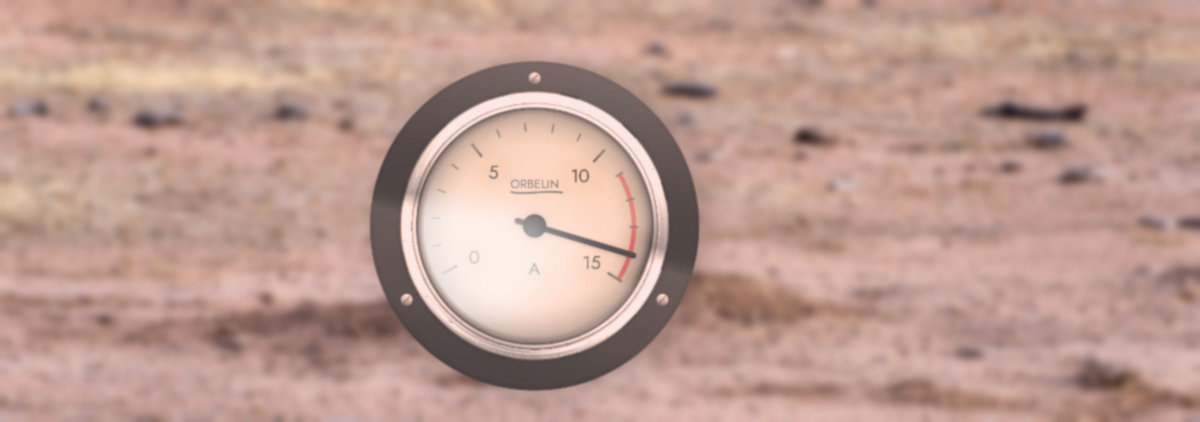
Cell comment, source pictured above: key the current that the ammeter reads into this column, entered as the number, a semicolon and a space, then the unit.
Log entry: 14; A
